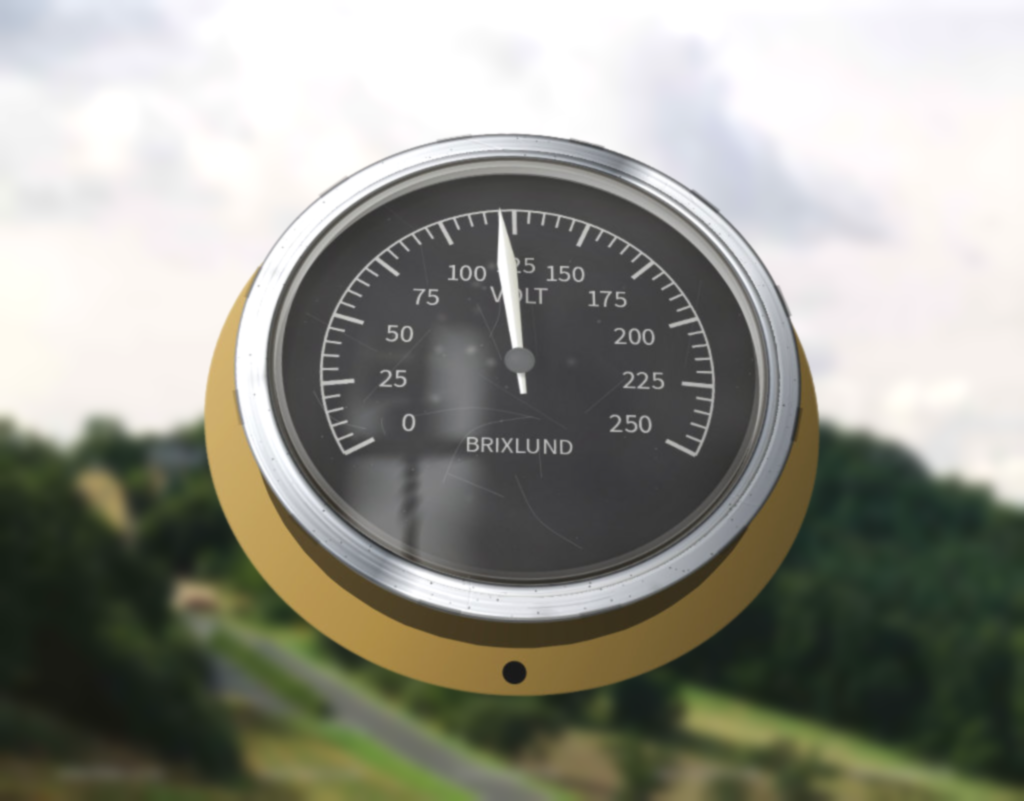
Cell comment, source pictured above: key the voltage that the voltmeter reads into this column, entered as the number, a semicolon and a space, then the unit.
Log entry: 120; V
